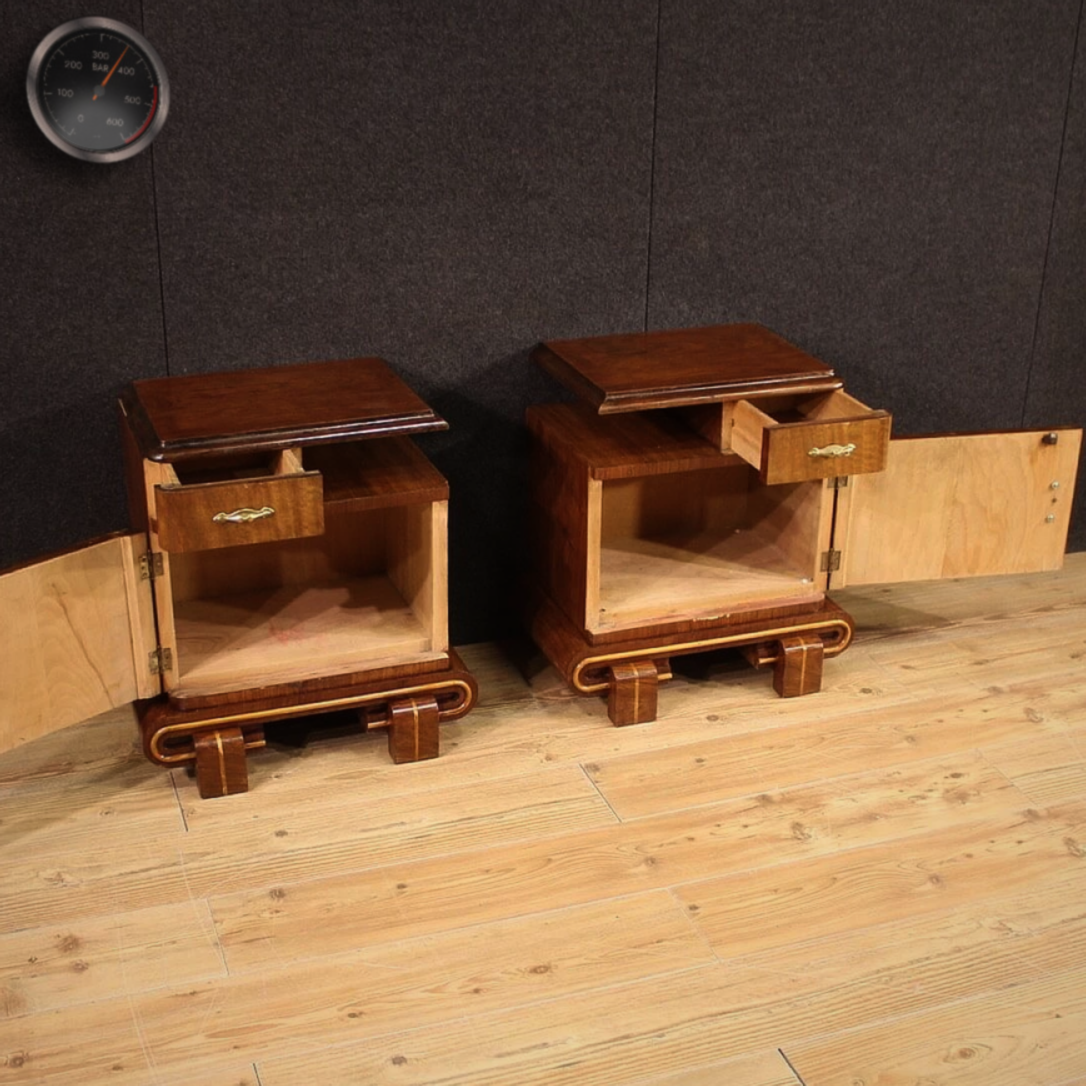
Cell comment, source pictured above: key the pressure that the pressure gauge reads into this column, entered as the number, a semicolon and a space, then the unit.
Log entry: 360; bar
